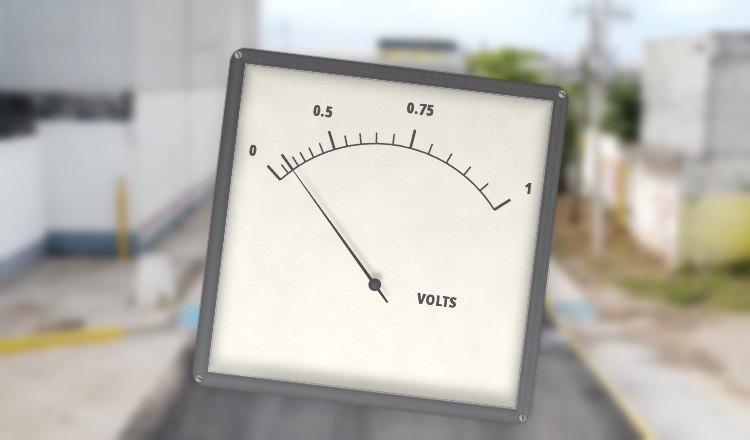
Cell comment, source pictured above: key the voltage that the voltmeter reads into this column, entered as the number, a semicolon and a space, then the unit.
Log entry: 0.25; V
